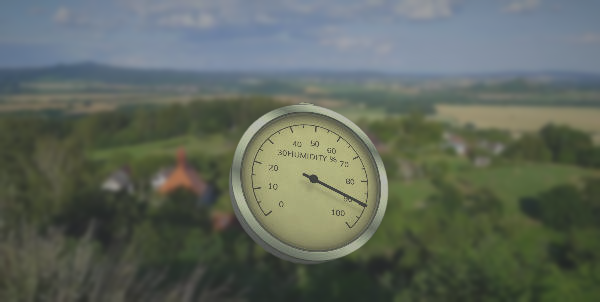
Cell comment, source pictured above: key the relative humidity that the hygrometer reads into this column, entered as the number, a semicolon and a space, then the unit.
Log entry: 90; %
